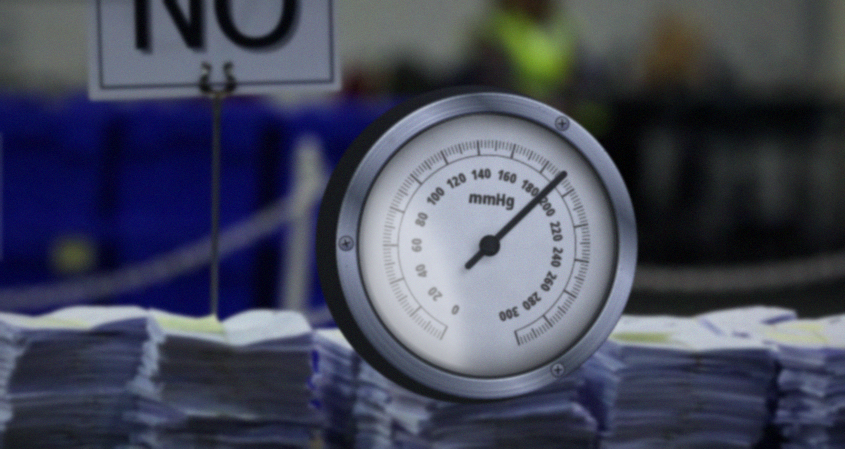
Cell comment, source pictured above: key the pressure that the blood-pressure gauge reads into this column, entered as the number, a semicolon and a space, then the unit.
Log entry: 190; mmHg
